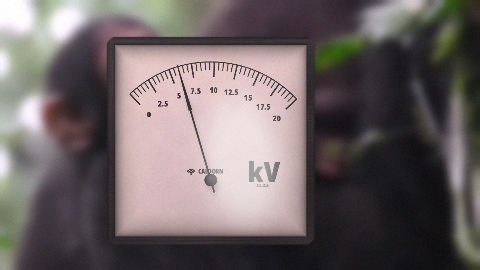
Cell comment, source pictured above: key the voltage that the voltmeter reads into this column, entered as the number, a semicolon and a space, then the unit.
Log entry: 6; kV
